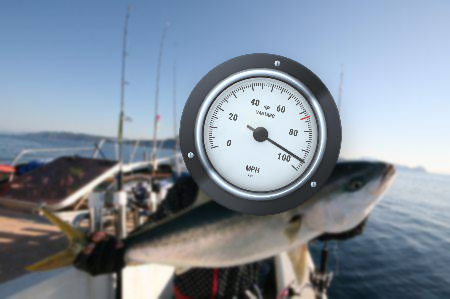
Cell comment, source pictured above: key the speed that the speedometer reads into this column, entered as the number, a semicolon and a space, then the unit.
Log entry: 95; mph
